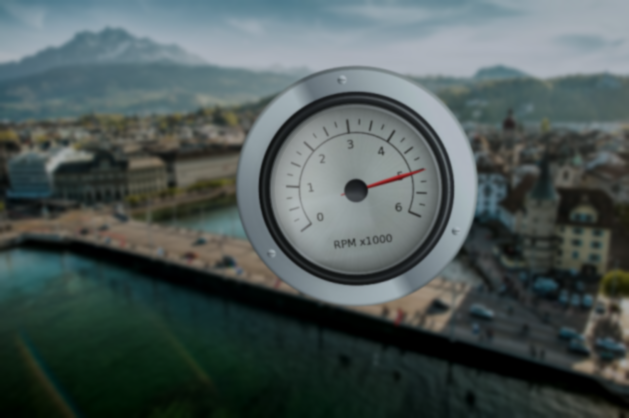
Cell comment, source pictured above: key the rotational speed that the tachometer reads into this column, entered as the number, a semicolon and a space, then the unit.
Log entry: 5000; rpm
